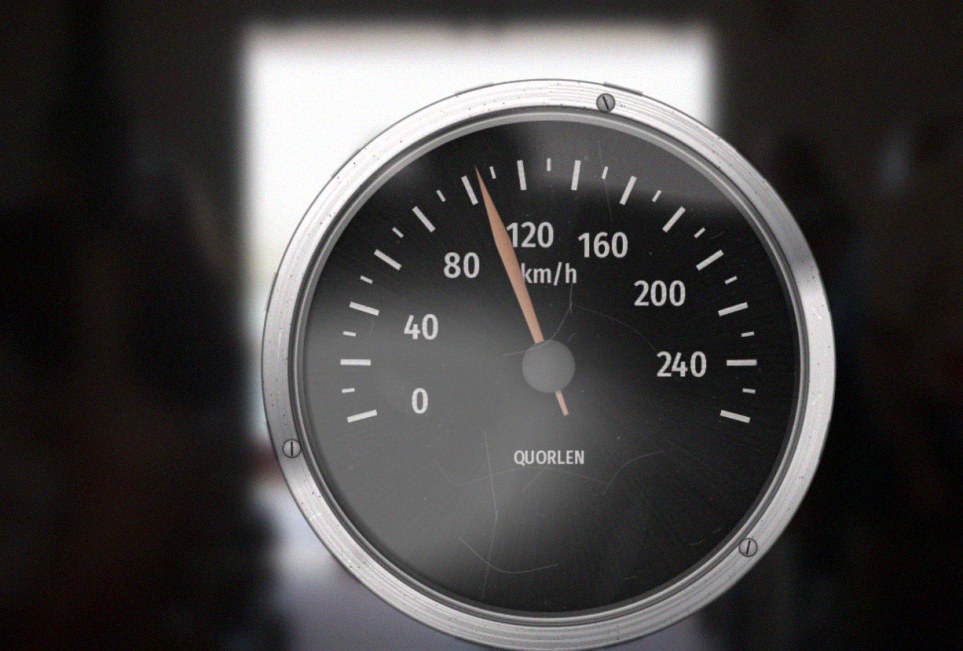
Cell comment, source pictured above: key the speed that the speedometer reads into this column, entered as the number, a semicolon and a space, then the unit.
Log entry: 105; km/h
